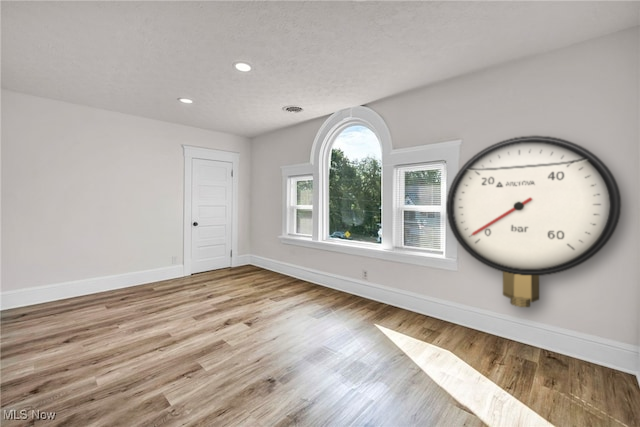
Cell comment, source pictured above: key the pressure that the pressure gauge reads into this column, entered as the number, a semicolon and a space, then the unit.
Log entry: 2; bar
